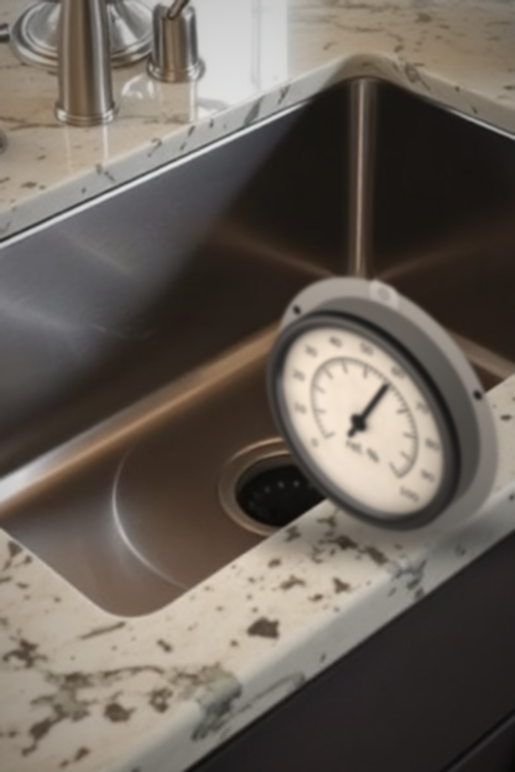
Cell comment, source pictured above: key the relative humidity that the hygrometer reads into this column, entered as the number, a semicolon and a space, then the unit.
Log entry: 60; %
